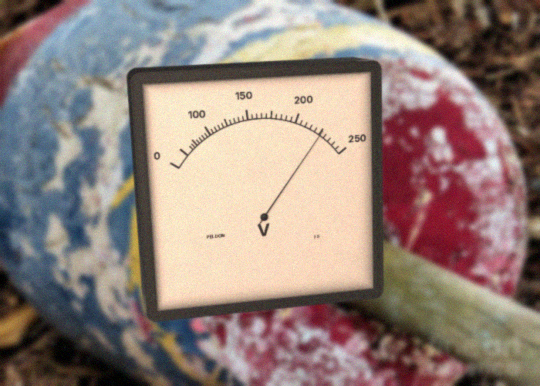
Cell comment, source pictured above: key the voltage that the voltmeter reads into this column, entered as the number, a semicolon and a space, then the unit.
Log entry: 225; V
